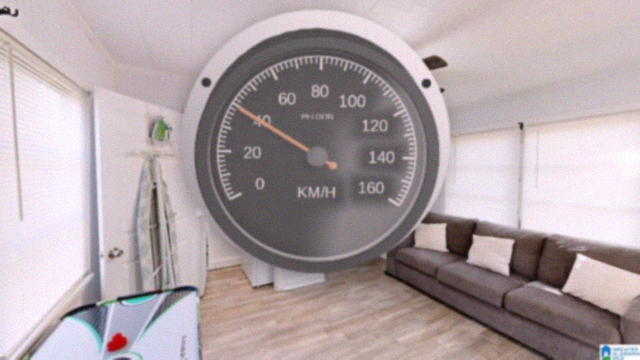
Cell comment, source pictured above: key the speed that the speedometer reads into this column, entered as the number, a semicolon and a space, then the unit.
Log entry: 40; km/h
